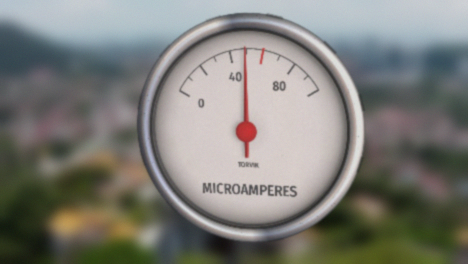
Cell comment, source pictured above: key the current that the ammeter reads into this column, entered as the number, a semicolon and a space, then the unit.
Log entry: 50; µA
